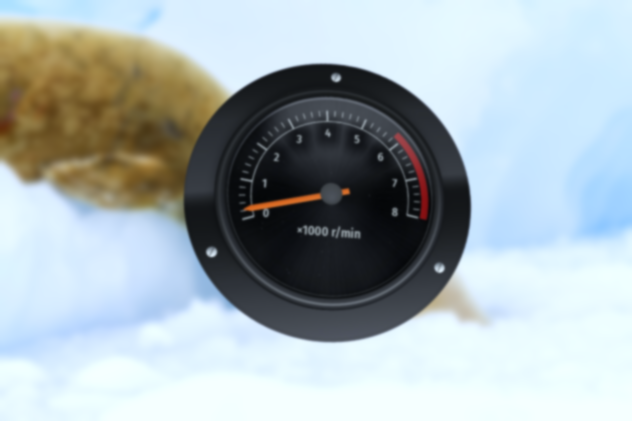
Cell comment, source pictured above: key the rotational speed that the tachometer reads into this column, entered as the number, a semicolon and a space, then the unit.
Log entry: 200; rpm
